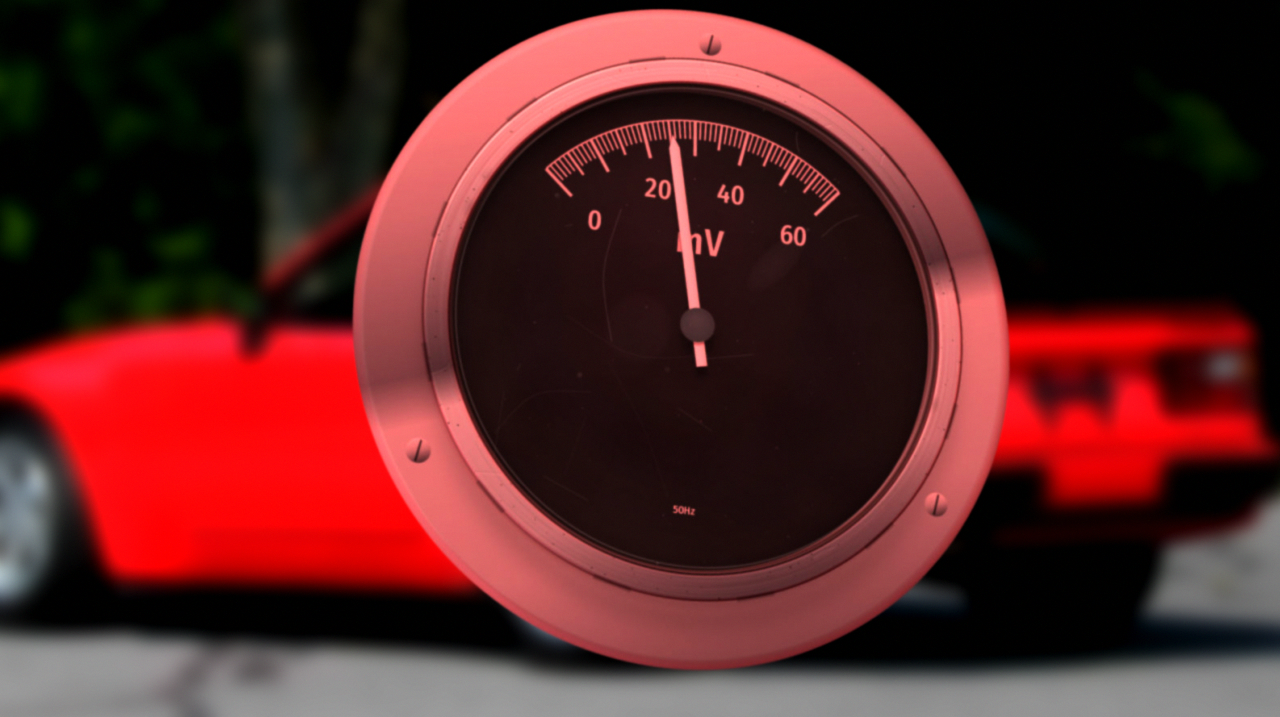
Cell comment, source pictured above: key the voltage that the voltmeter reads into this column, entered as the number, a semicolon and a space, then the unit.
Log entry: 25; mV
